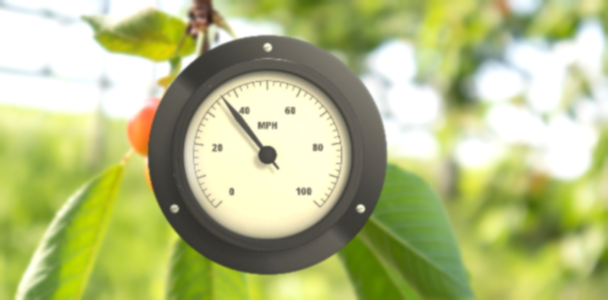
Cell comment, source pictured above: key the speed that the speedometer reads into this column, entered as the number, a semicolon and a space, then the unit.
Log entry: 36; mph
